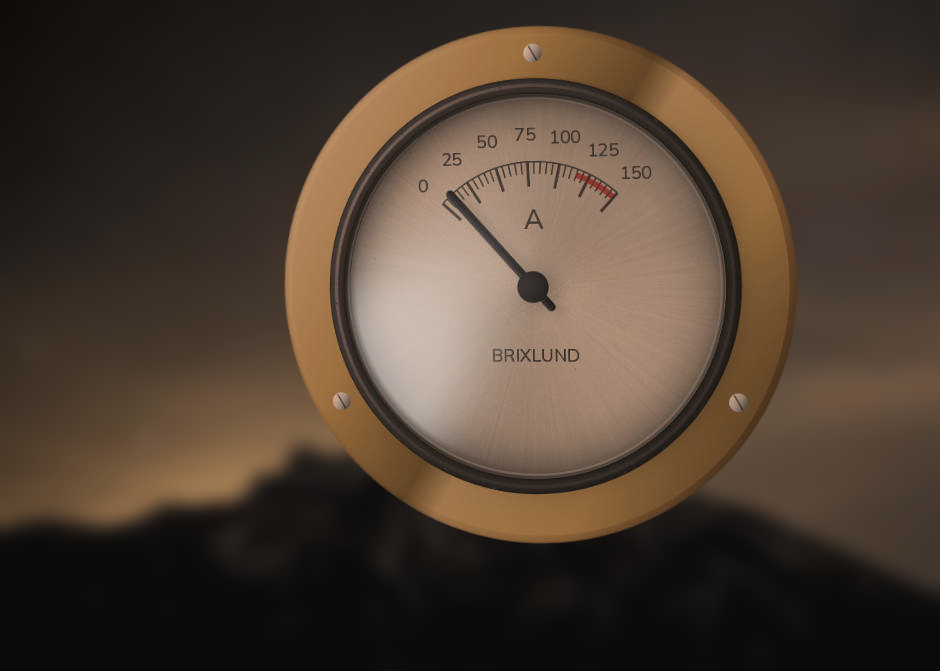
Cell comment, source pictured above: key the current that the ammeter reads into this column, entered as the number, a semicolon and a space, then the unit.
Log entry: 10; A
